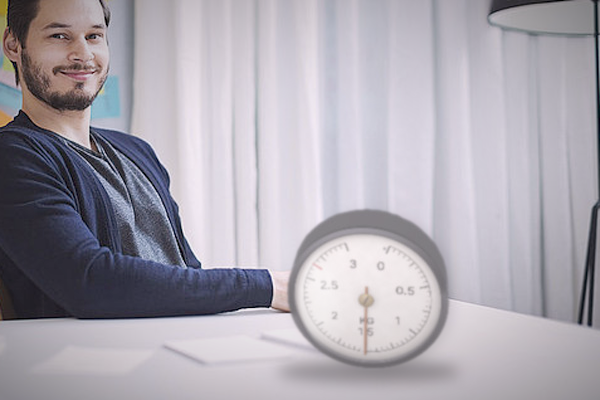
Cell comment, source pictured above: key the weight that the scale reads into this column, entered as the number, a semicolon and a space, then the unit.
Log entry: 1.5; kg
